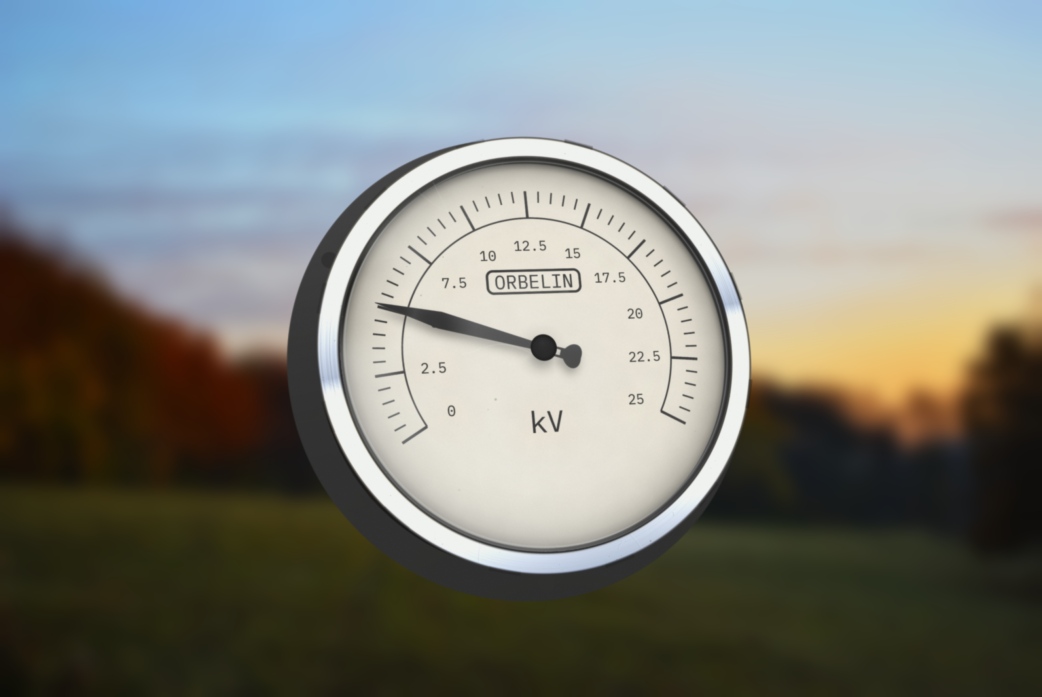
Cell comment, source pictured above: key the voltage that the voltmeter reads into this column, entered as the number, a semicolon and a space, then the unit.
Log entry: 5; kV
